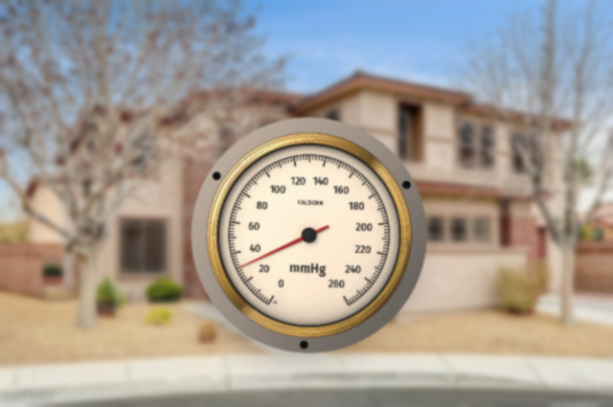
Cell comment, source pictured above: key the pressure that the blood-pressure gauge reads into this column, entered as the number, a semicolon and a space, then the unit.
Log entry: 30; mmHg
